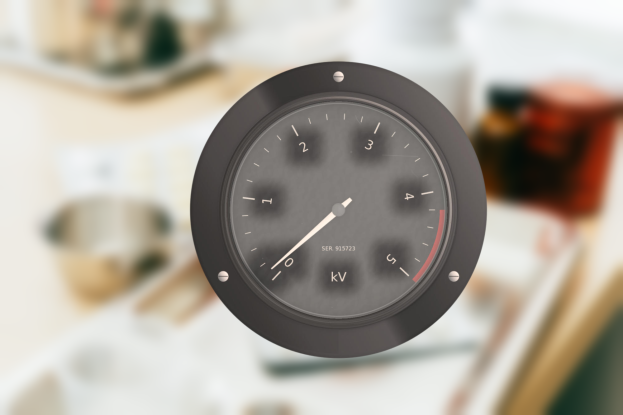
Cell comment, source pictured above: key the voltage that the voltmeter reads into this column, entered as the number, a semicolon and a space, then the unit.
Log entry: 0.1; kV
